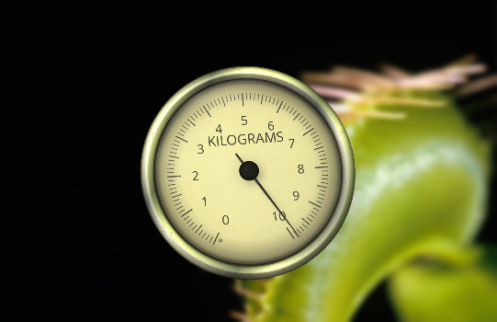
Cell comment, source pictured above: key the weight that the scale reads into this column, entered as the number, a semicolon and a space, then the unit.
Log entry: 9.9; kg
